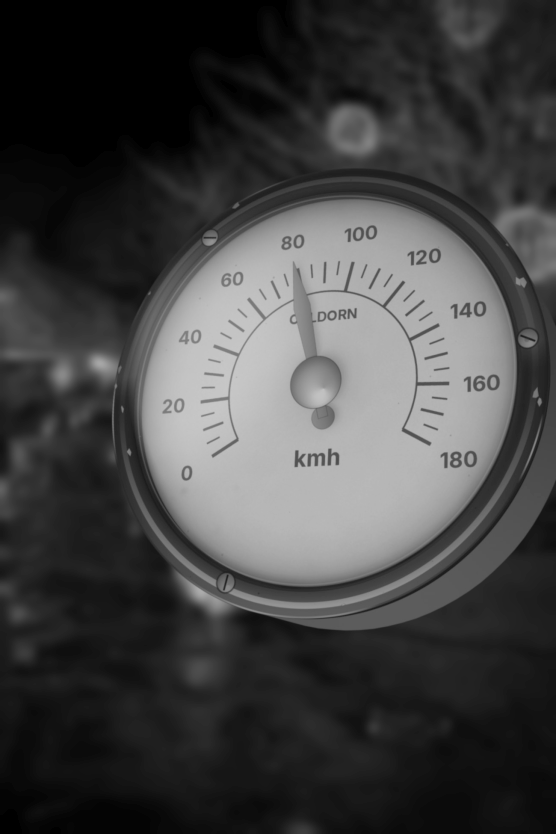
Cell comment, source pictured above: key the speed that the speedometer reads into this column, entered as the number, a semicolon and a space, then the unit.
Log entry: 80; km/h
